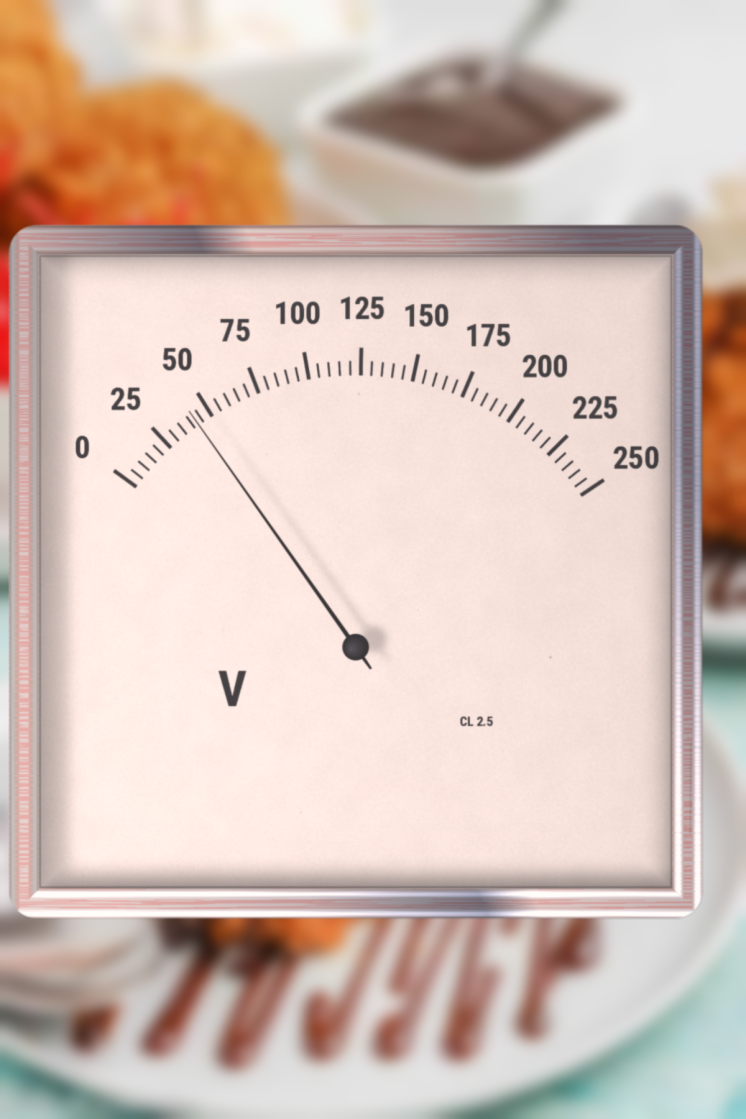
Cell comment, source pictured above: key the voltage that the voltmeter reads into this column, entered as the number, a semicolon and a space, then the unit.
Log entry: 42.5; V
